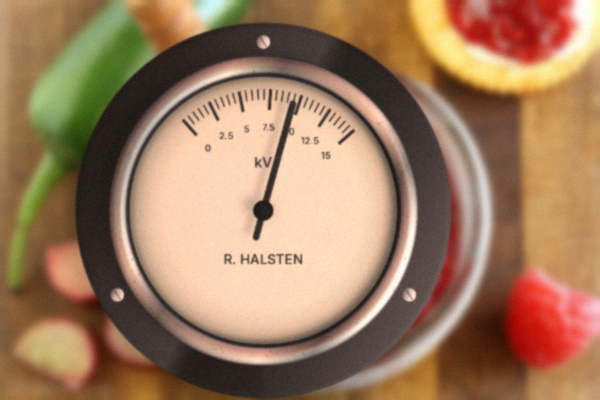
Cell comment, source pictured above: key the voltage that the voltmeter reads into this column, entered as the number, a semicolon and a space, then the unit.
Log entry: 9.5; kV
